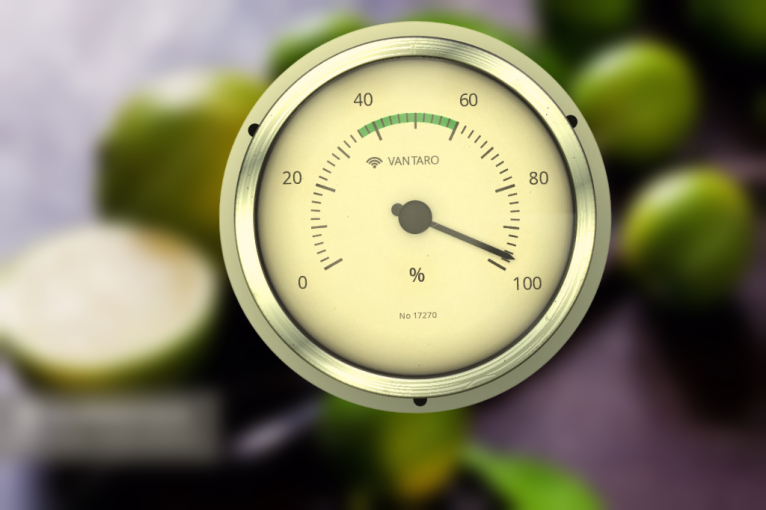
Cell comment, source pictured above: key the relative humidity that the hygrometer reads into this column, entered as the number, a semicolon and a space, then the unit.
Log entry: 97; %
